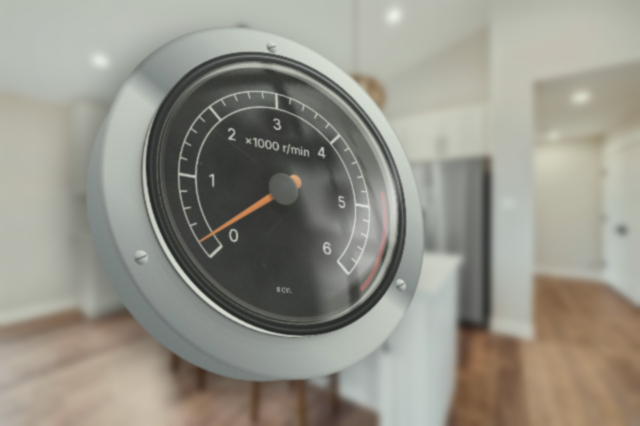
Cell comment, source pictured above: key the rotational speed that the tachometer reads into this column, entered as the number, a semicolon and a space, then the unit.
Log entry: 200; rpm
